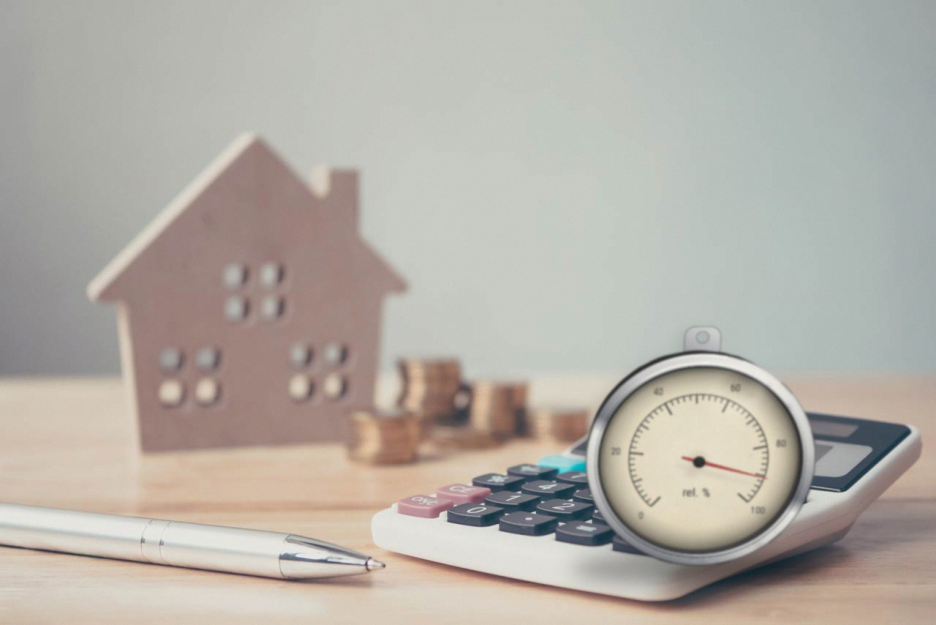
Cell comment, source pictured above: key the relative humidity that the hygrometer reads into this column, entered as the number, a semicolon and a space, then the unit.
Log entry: 90; %
